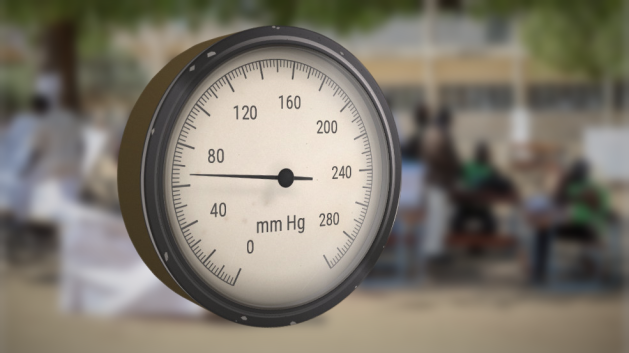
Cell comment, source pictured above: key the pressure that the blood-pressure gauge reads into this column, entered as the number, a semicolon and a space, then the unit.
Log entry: 66; mmHg
